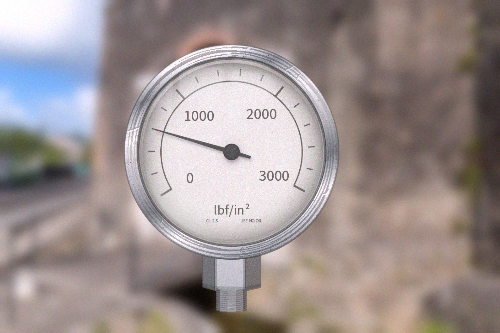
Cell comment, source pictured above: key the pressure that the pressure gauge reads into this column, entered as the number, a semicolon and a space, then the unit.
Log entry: 600; psi
